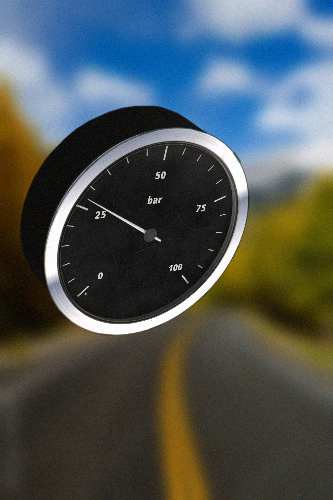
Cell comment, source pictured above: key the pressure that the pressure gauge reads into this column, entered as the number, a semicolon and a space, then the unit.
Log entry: 27.5; bar
